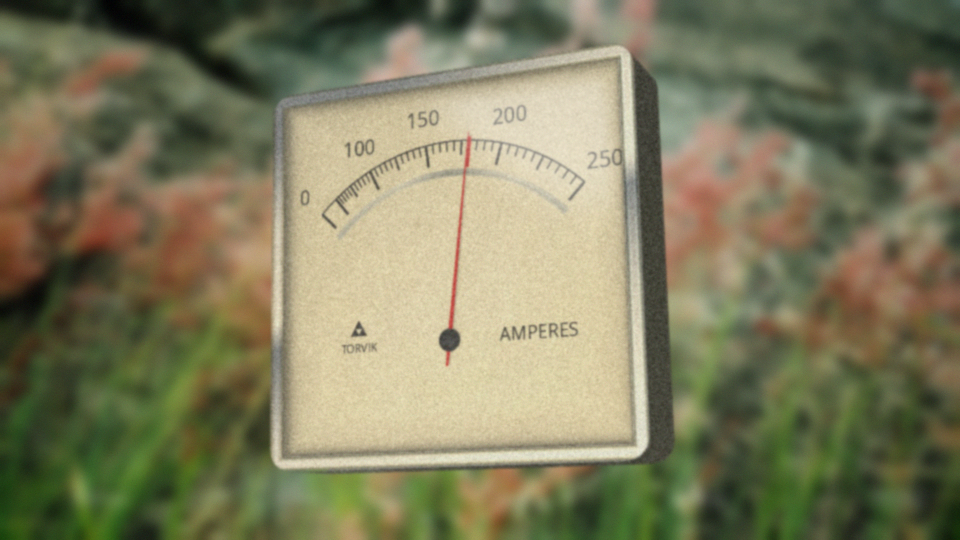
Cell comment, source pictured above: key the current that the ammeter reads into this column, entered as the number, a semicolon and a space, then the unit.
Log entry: 180; A
